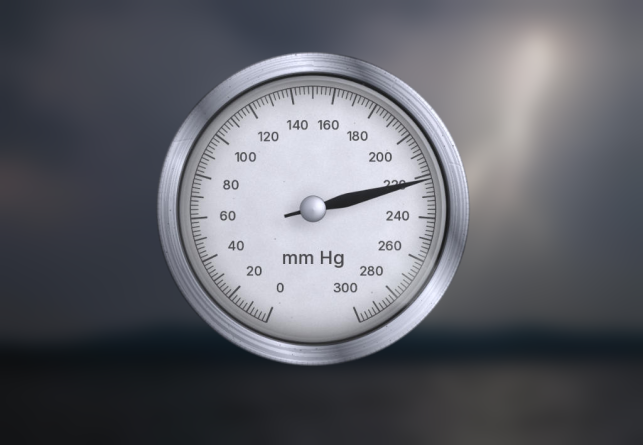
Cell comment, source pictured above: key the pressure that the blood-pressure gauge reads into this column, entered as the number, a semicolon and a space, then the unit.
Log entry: 222; mmHg
